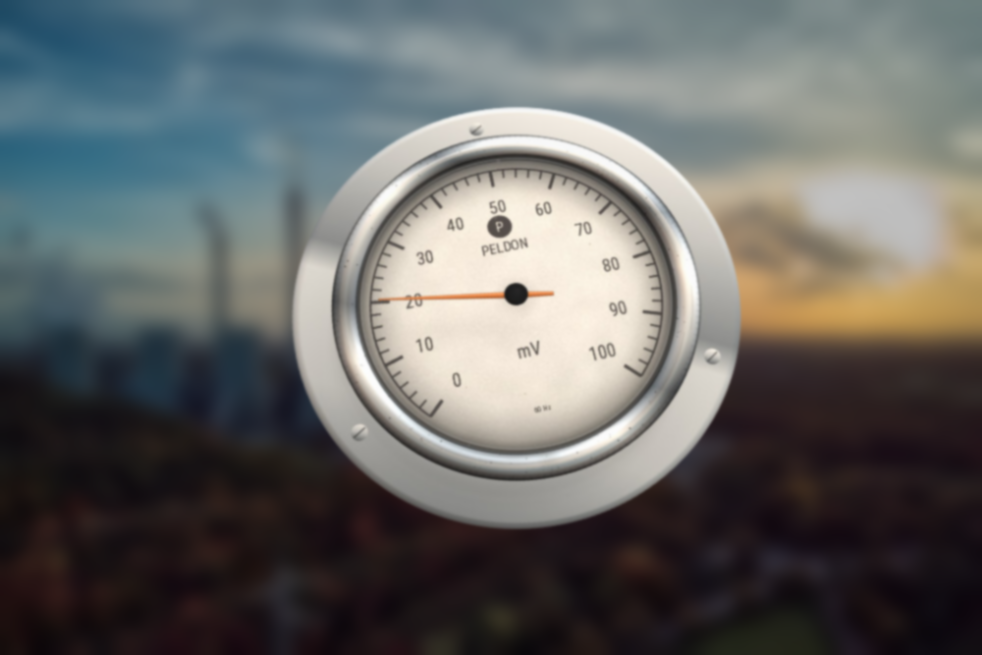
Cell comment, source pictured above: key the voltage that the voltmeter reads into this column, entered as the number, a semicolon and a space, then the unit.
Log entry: 20; mV
